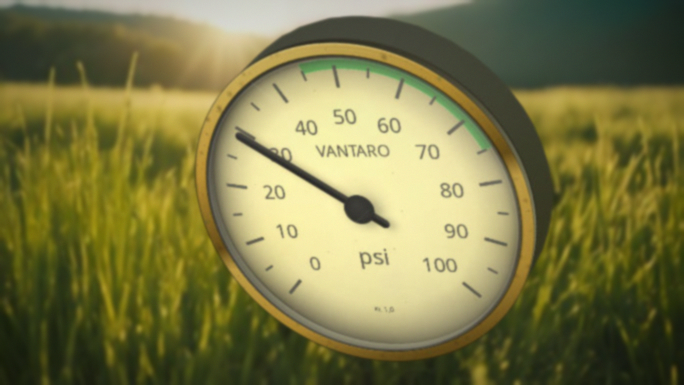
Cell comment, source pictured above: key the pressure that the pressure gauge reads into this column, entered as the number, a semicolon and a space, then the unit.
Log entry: 30; psi
